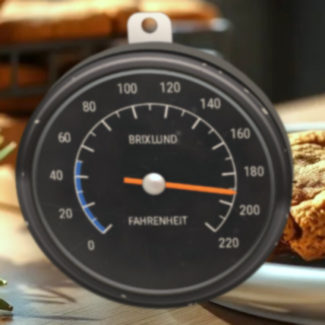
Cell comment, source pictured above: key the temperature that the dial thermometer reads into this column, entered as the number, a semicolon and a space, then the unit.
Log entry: 190; °F
